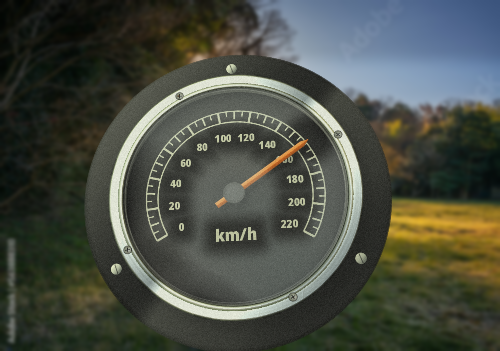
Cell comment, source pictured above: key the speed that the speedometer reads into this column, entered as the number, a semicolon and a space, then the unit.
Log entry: 160; km/h
